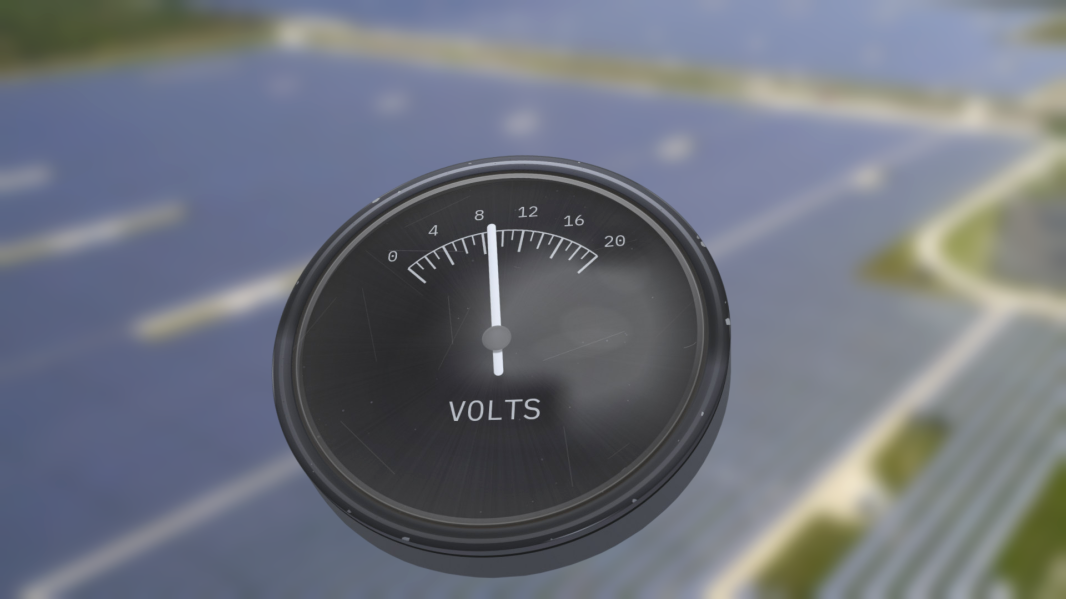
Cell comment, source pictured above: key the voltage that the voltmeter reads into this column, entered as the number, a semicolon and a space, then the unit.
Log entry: 9; V
